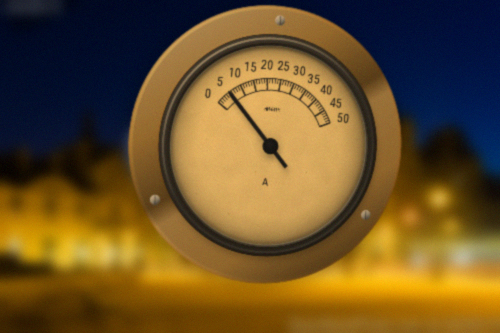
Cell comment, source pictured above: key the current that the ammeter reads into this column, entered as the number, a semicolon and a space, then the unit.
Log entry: 5; A
